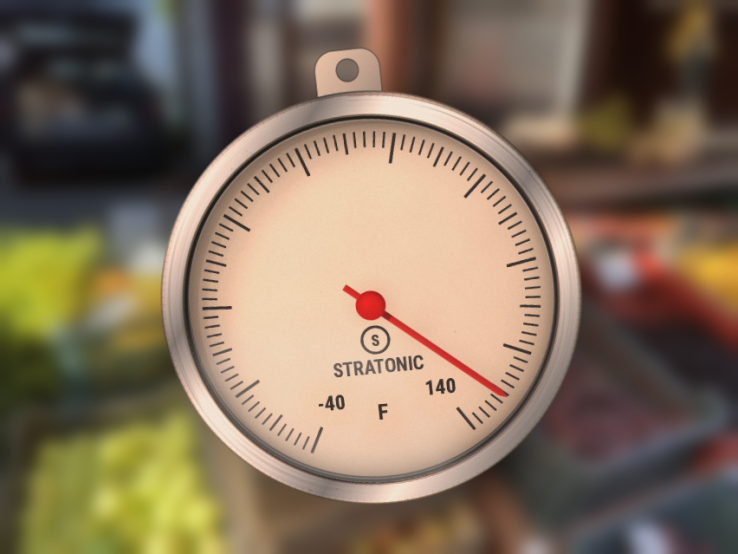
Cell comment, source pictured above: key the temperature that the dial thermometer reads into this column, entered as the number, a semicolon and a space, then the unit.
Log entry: 130; °F
